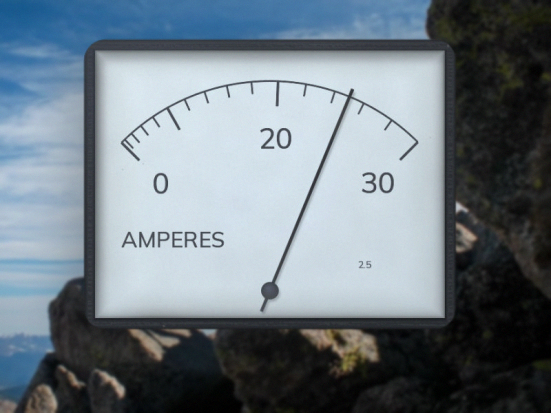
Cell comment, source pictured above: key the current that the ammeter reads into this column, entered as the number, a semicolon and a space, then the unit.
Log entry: 25; A
